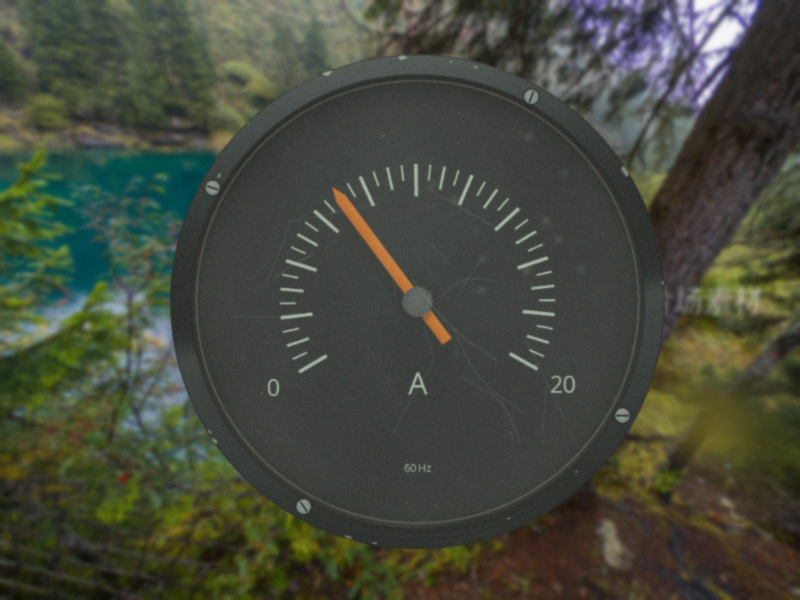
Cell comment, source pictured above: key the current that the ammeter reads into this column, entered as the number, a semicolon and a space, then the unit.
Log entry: 7; A
